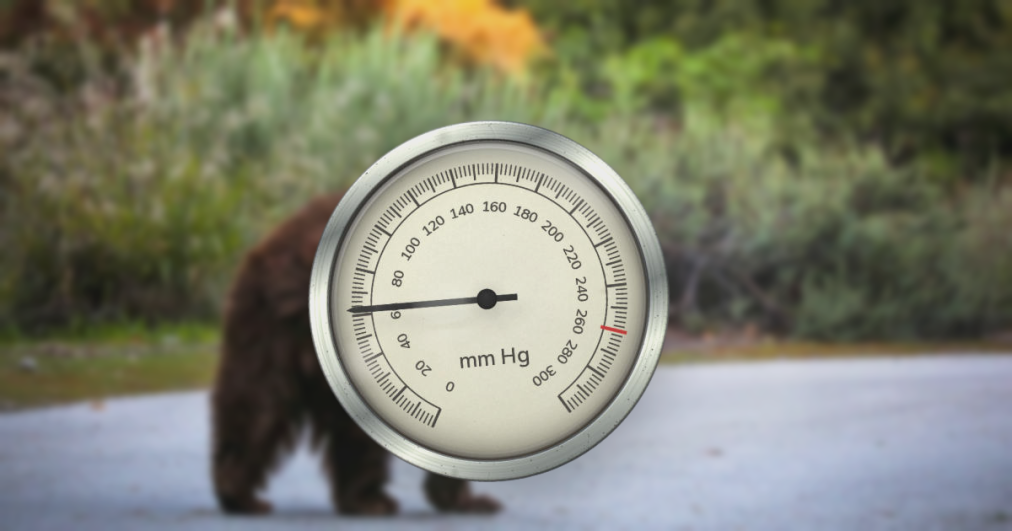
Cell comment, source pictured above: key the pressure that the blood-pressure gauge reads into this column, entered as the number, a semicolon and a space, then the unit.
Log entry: 62; mmHg
